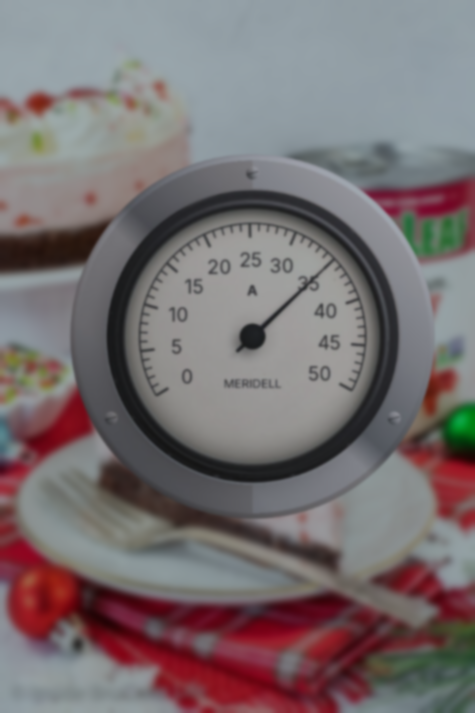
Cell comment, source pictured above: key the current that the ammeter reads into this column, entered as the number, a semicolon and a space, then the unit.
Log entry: 35; A
